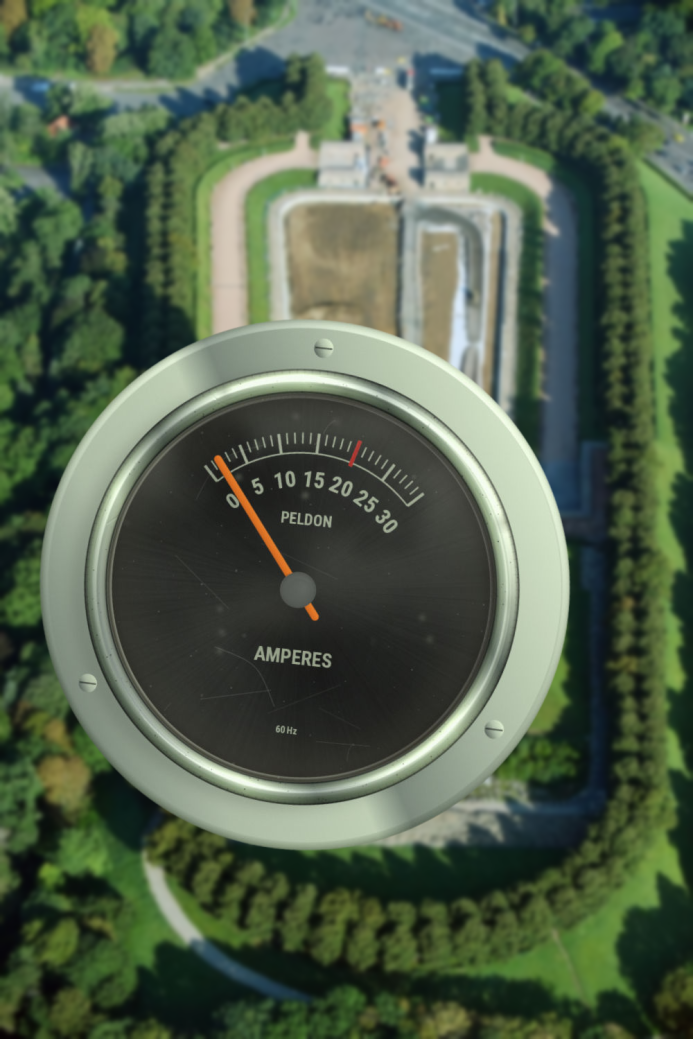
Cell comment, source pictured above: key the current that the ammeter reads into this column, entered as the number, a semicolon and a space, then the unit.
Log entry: 2; A
